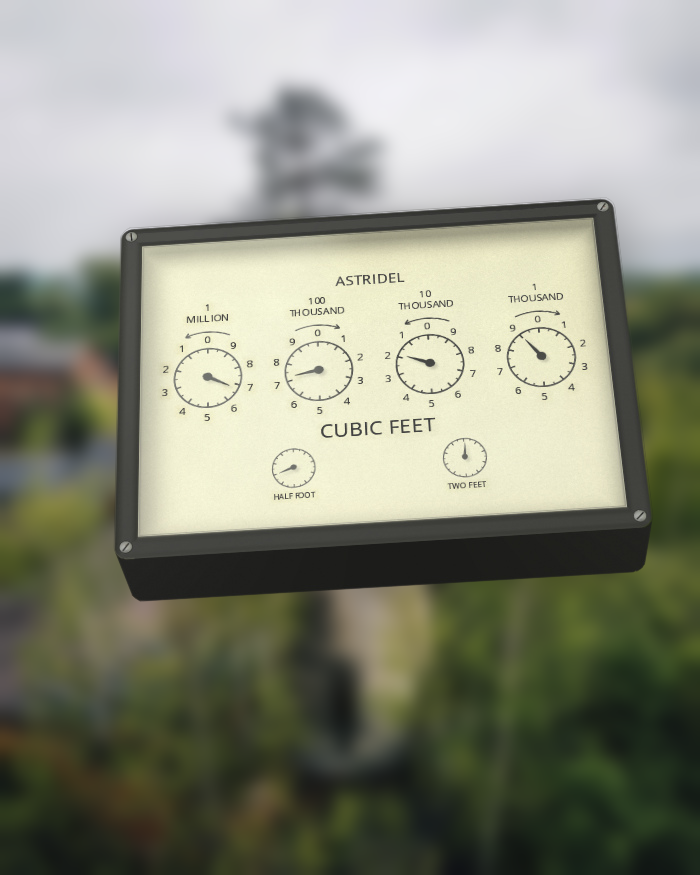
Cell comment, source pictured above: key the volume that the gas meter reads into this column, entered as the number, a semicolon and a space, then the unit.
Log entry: 671900; ft³
